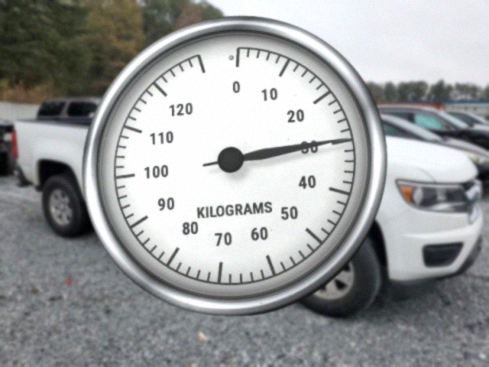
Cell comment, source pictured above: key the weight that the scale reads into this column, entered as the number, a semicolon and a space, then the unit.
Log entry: 30; kg
